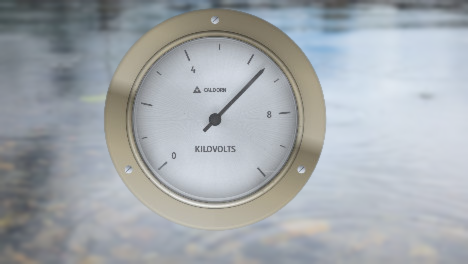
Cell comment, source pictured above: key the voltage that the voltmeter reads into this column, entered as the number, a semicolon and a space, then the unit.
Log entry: 6.5; kV
